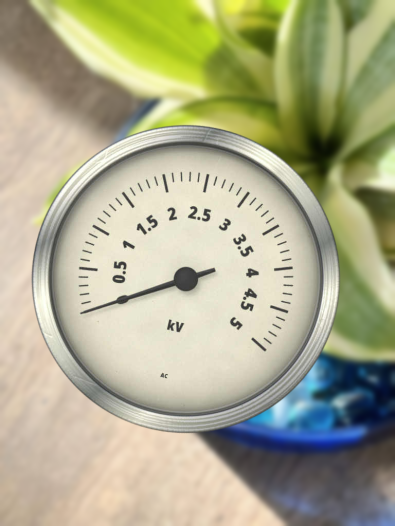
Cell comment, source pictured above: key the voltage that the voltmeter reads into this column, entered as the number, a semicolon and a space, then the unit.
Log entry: 0; kV
